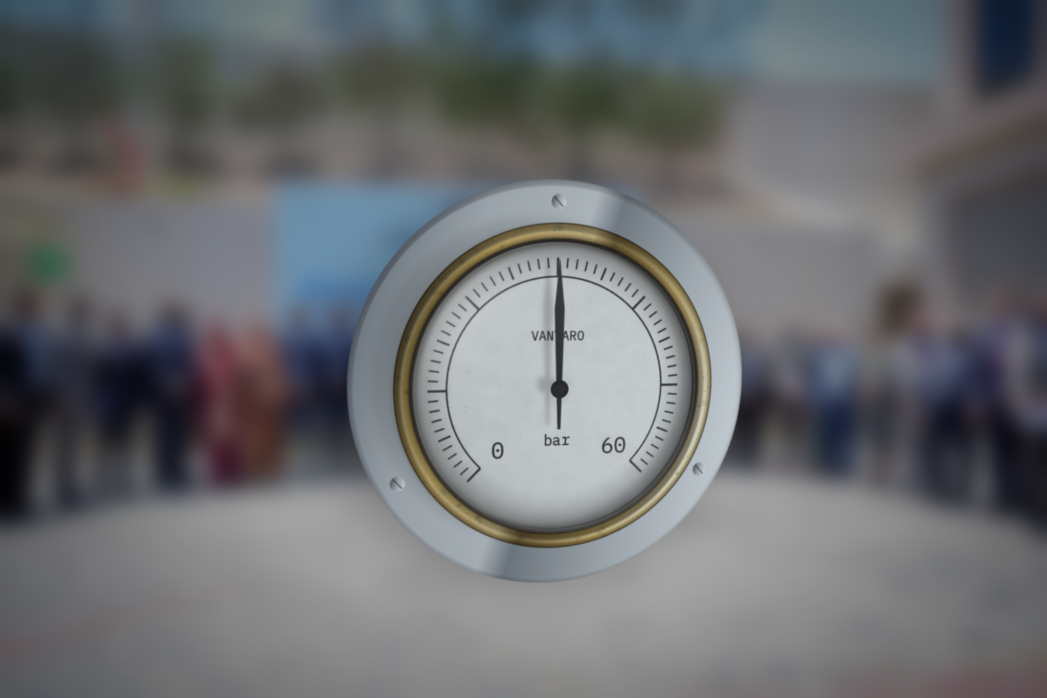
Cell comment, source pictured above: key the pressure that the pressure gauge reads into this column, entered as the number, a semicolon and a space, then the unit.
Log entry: 30; bar
